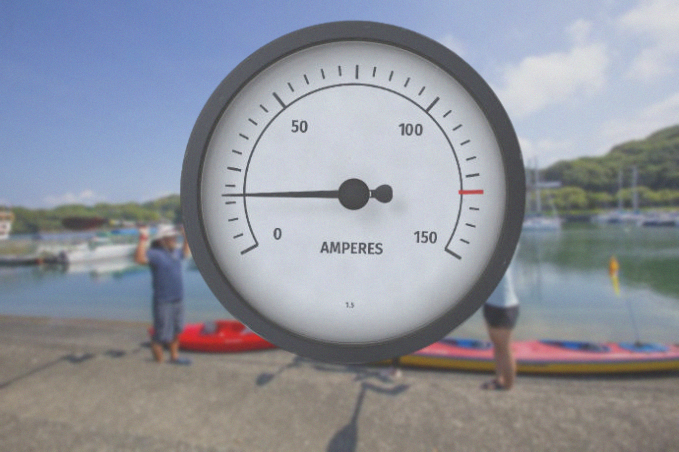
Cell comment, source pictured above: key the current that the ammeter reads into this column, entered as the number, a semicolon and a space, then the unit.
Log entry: 17.5; A
